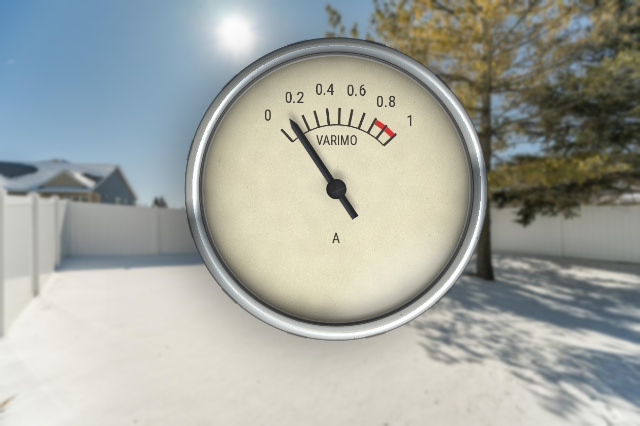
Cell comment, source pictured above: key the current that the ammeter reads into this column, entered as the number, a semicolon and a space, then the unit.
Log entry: 0.1; A
